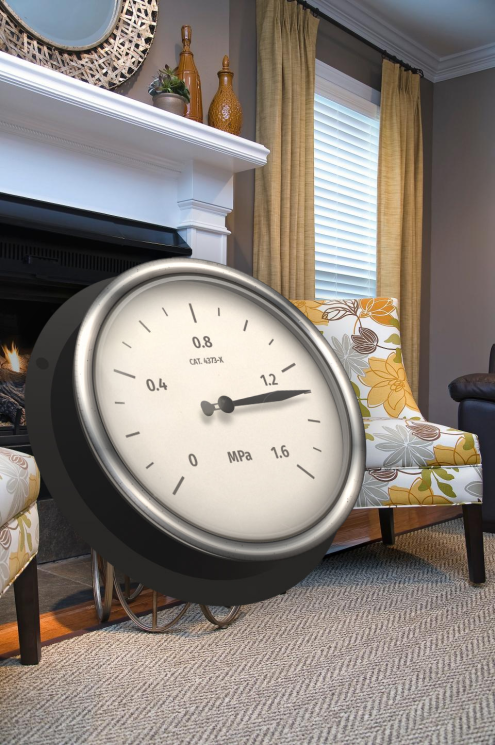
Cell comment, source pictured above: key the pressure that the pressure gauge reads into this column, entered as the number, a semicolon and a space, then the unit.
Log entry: 1.3; MPa
